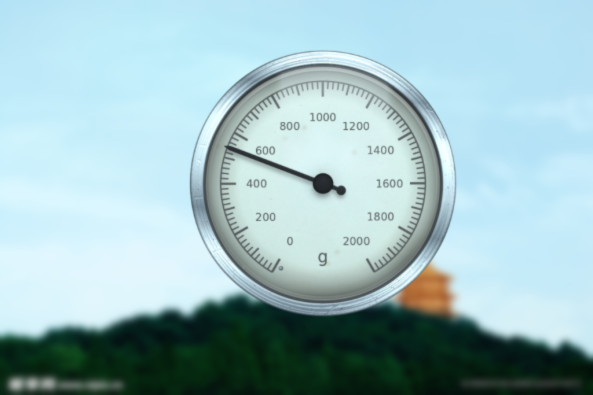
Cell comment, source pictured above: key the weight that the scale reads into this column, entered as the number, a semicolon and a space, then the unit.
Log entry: 540; g
